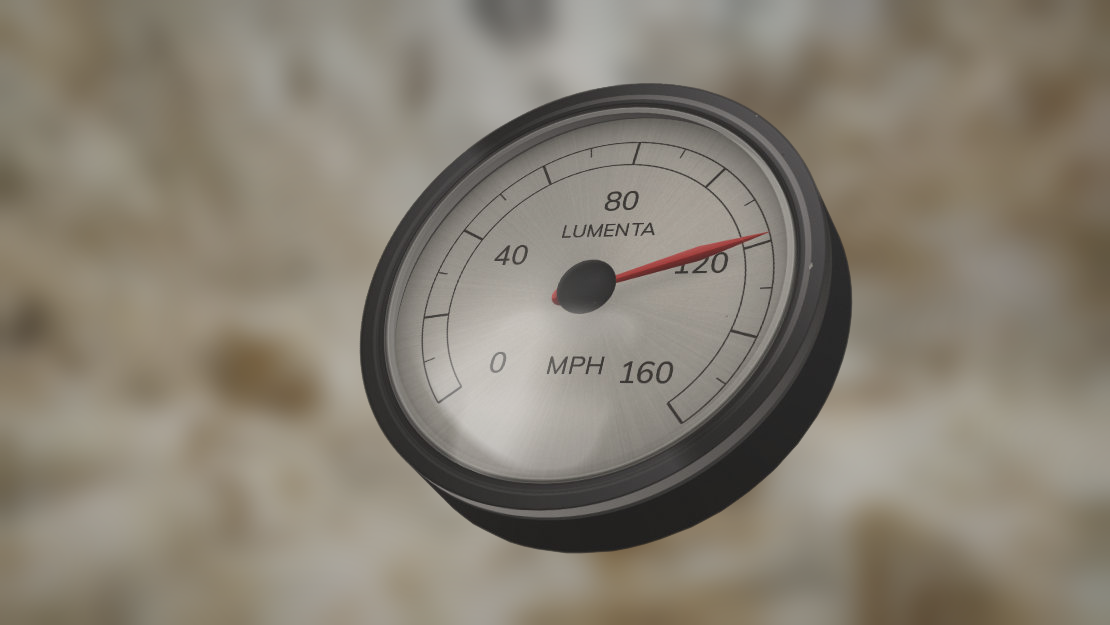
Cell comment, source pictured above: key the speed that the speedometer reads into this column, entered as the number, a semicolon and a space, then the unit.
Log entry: 120; mph
